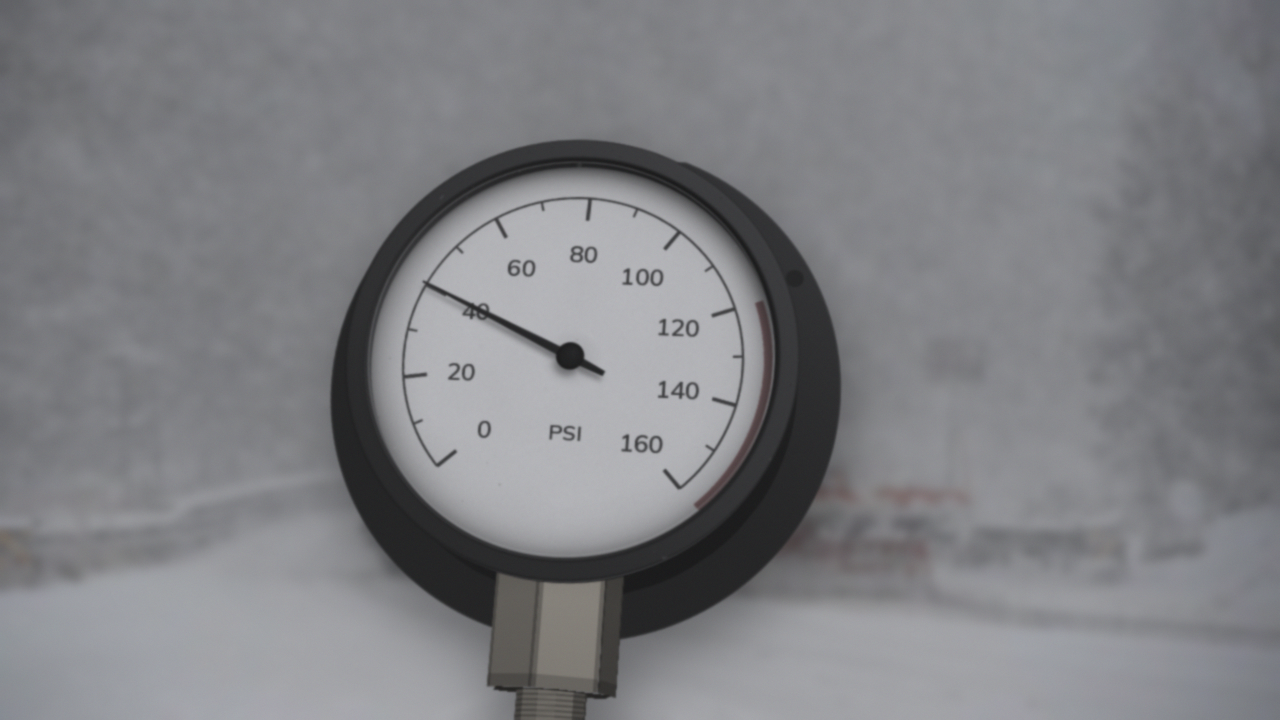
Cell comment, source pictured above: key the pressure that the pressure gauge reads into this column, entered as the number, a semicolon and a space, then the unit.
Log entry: 40; psi
